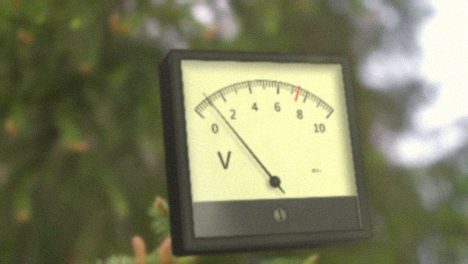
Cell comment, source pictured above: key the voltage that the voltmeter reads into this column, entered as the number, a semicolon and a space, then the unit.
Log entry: 1; V
